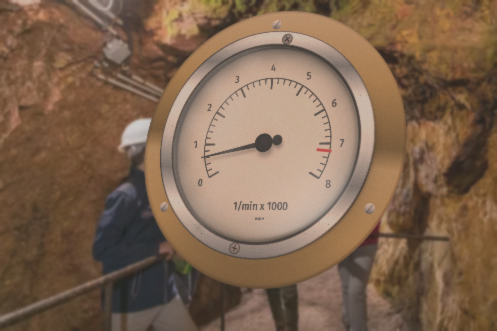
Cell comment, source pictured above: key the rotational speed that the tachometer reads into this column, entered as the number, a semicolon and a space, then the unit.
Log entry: 600; rpm
